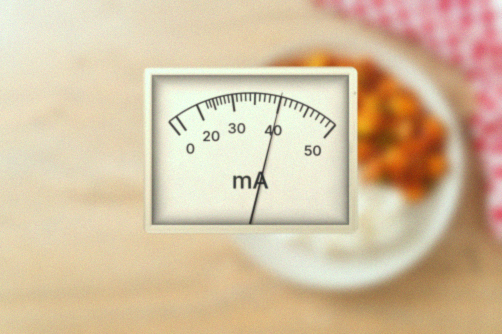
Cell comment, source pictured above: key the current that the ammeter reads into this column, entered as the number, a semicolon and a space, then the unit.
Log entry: 40; mA
